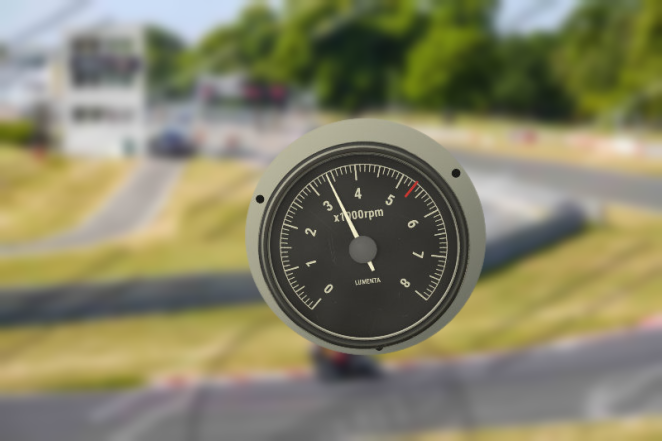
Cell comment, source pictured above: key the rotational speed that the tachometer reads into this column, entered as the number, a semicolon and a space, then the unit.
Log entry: 3400; rpm
